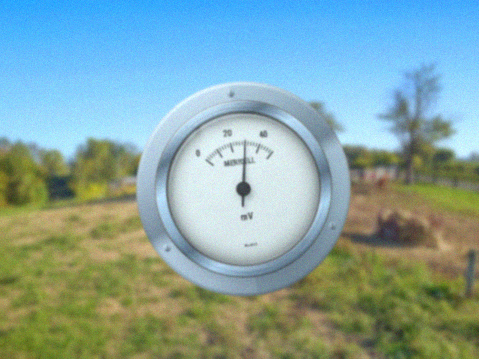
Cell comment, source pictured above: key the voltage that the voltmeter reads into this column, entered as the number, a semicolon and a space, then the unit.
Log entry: 30; mV
